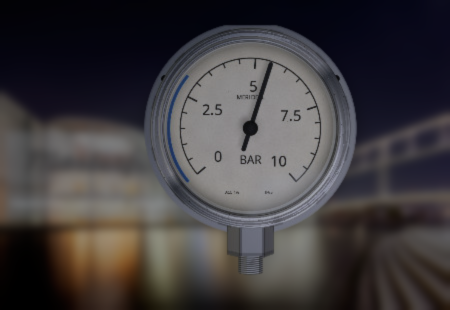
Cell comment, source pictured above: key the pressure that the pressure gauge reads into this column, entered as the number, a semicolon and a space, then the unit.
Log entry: 5.5; bar
